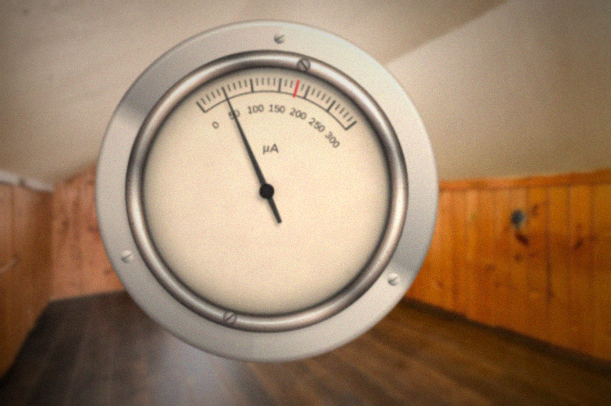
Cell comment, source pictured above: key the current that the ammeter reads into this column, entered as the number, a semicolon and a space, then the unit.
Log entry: 50; µA
